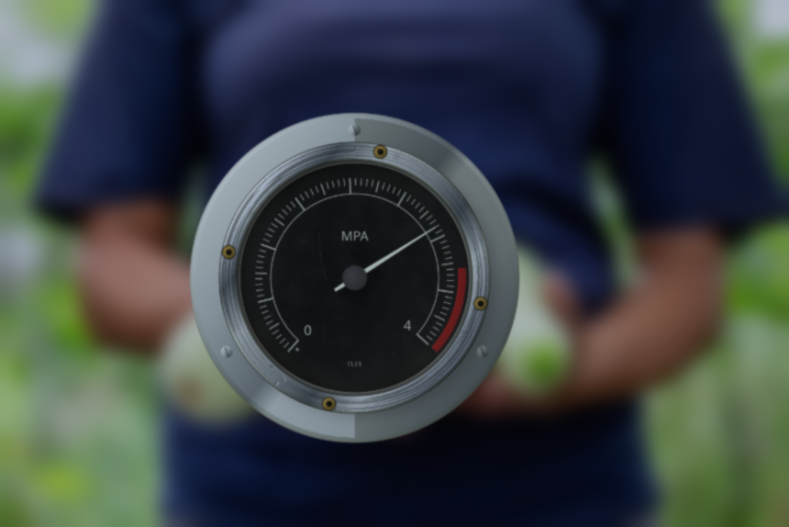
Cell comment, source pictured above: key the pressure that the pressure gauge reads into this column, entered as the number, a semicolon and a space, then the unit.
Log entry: 2.9; MPa
